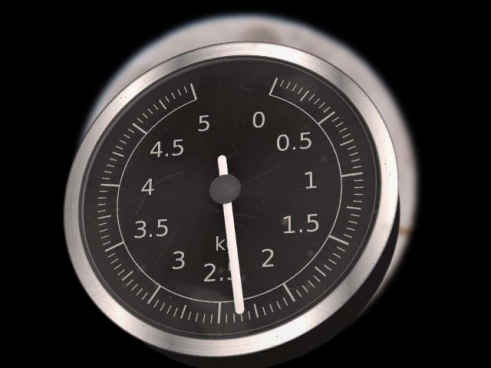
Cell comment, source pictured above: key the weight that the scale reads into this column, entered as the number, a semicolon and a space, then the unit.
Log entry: 2.35; kg
